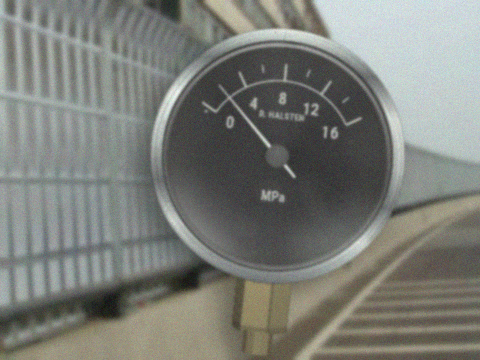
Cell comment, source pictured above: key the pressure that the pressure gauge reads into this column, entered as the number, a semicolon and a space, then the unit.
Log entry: 2; MPa
